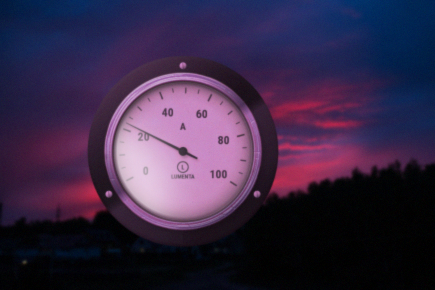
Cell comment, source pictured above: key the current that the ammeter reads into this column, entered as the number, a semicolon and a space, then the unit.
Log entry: 22.5; A
